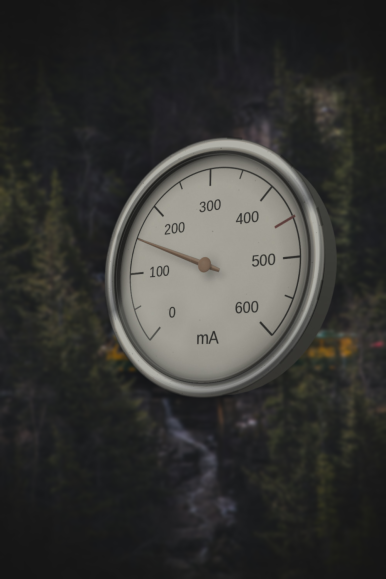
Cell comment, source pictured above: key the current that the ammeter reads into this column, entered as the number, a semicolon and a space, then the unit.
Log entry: 150; mA
